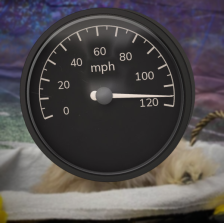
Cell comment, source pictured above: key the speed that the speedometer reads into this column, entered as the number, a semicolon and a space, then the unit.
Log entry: 115; mph
